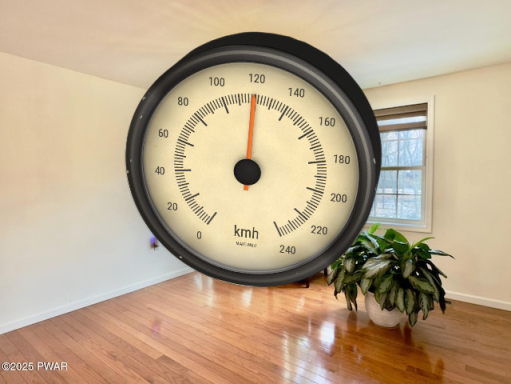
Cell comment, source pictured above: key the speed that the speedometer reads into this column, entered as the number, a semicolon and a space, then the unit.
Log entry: 120; km/h
